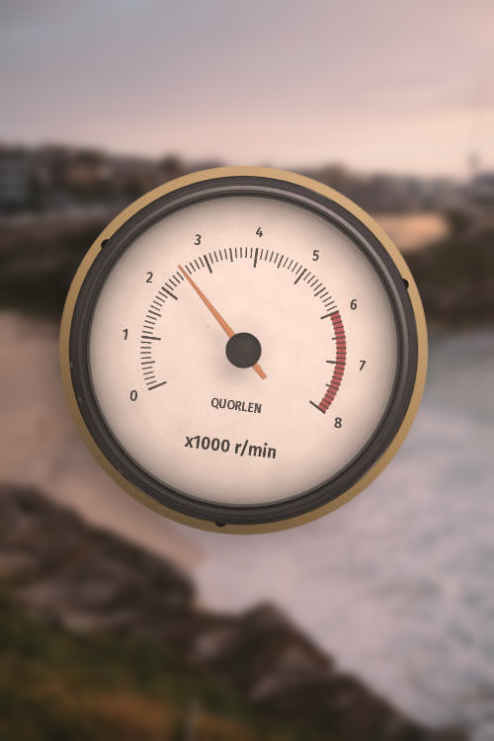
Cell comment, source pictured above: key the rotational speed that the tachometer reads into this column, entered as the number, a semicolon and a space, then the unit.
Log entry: 2500; rpm
